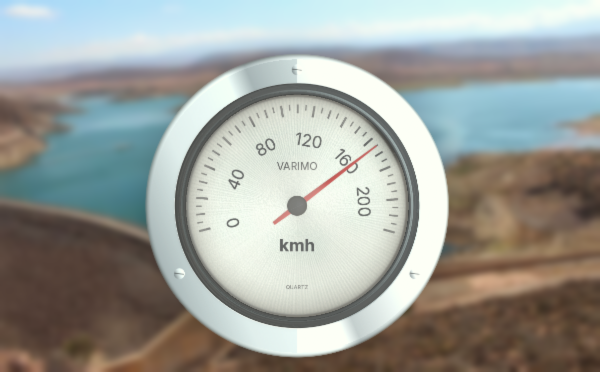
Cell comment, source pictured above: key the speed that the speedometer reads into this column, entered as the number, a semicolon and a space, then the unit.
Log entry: 165; km/h
